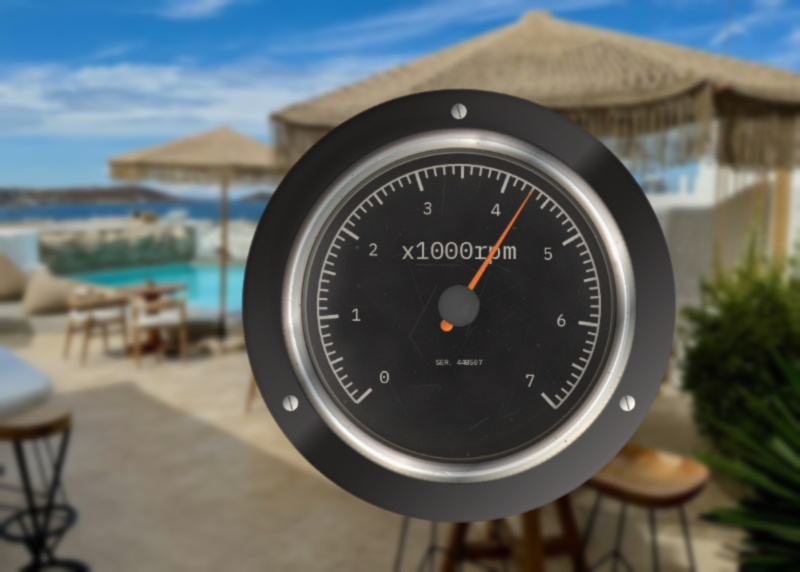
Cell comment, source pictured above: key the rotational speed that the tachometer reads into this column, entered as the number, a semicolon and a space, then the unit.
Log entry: 4300; rpm
